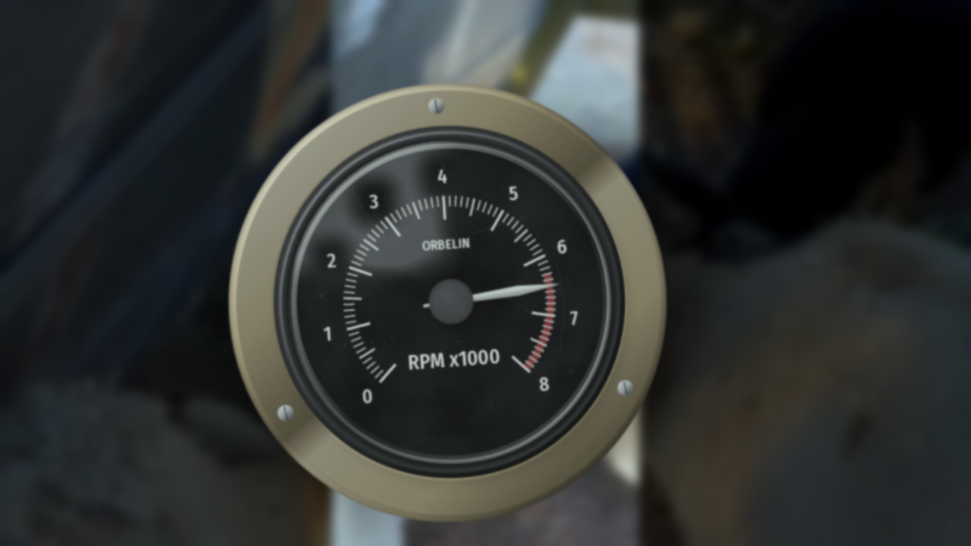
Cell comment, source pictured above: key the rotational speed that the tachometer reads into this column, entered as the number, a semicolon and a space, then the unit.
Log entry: 6500; rpm
